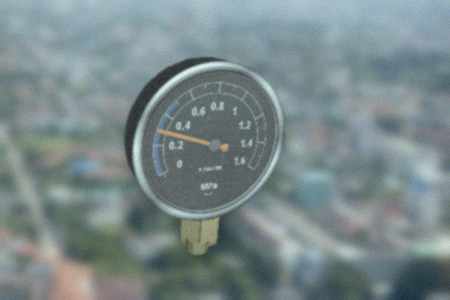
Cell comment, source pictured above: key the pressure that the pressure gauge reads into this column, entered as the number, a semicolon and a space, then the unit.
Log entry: 0.3; MPa
